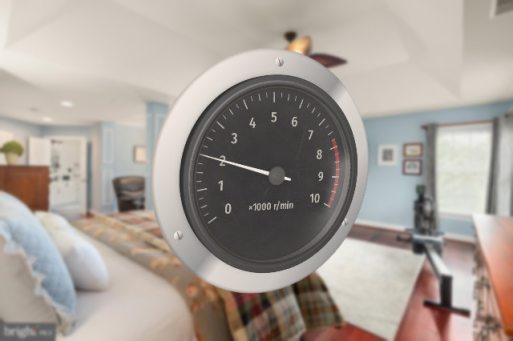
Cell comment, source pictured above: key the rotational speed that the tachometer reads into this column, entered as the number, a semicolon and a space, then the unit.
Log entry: 2000; rpm
